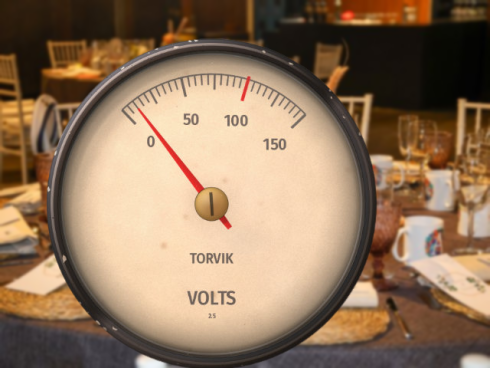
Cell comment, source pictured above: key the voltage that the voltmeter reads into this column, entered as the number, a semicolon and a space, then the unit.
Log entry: 10; V
